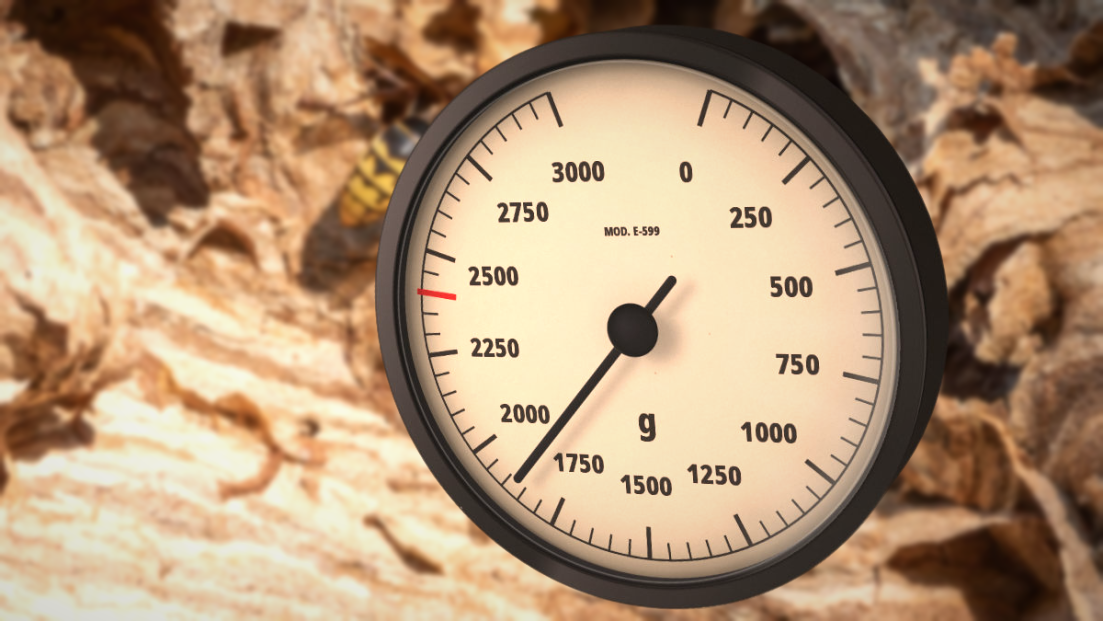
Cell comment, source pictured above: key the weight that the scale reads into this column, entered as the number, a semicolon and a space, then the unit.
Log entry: 1875; g
